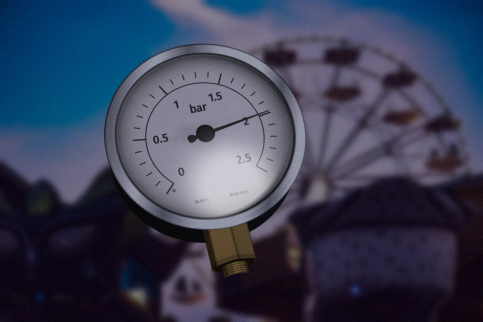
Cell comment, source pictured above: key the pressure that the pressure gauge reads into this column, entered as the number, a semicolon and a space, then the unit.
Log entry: 2; bar
